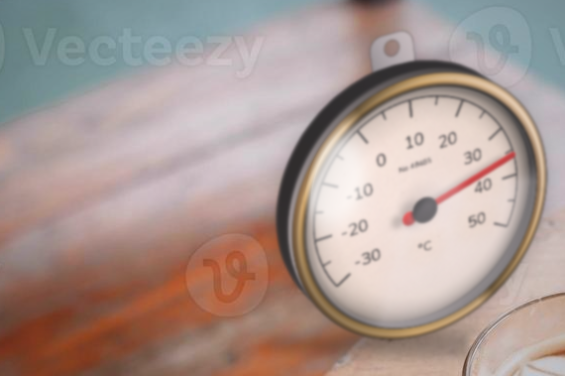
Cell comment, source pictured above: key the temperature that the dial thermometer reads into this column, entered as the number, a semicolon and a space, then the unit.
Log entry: 35; °C
